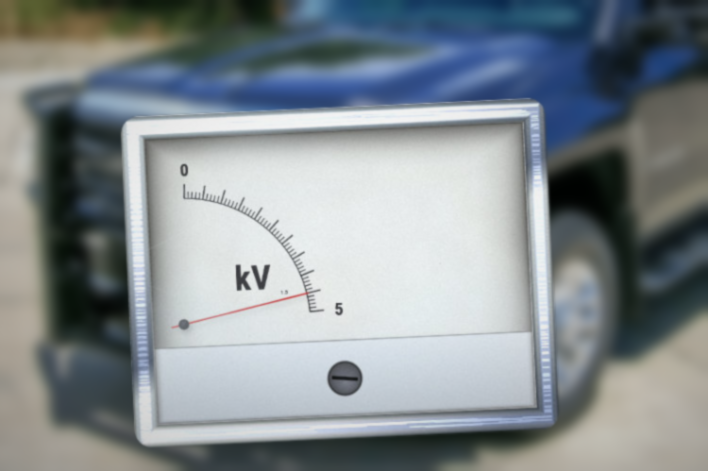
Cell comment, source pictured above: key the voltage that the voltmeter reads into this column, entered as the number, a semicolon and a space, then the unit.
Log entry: 4.5; kV
